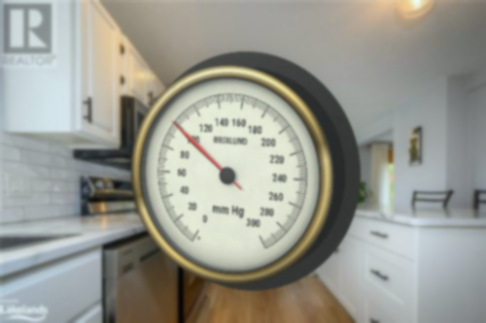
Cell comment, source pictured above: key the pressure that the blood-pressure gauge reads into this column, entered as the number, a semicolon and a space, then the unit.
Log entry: 100; mmHg
